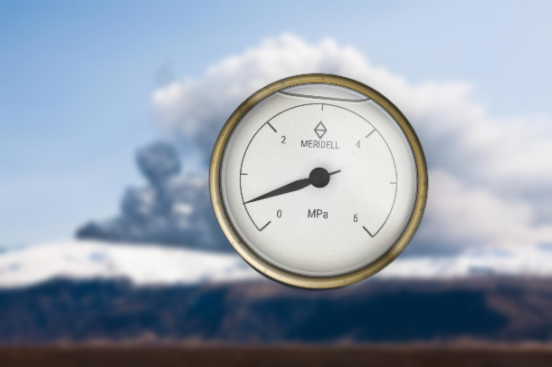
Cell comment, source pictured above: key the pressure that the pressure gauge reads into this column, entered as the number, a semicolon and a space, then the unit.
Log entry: 0.5; MPa
